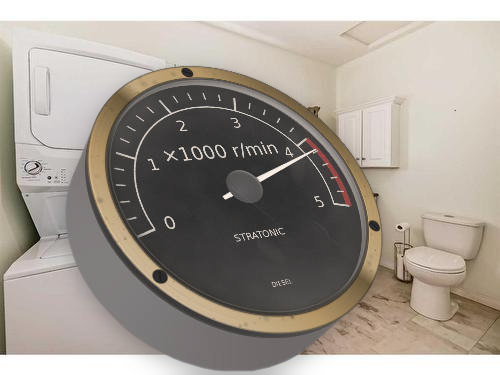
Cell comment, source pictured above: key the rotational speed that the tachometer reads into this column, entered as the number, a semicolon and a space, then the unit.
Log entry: 4200; rpm
